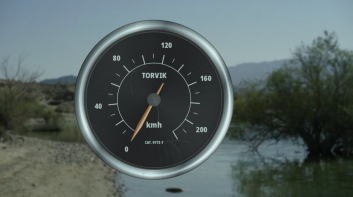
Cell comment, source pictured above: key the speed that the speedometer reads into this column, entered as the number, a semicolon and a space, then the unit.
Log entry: 0; km/h
